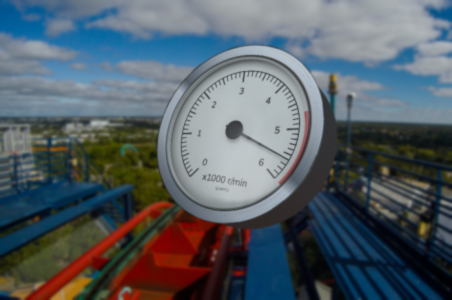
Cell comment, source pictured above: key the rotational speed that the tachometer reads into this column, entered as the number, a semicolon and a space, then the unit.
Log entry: 5600; rpm
